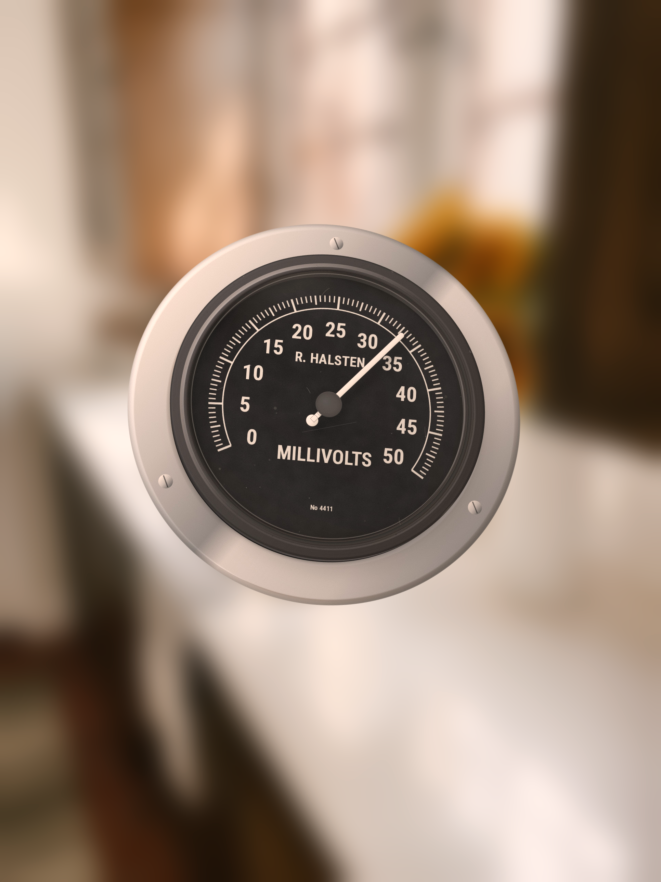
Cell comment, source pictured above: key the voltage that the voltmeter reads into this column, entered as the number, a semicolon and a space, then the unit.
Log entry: 33; mV
